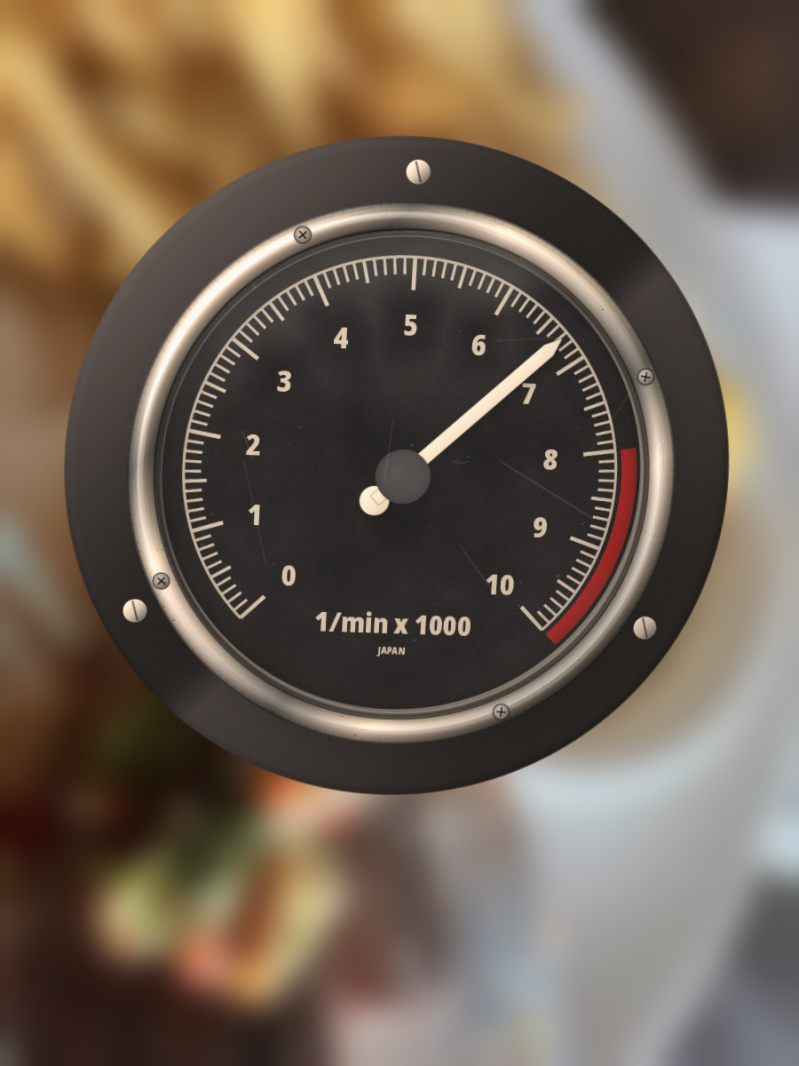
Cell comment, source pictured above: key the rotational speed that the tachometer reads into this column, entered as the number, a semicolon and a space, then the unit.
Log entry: 6700; rpm
